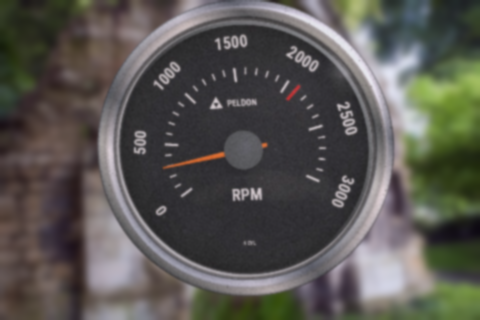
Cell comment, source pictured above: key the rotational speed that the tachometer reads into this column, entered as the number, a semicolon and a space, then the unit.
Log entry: 300; rpm
